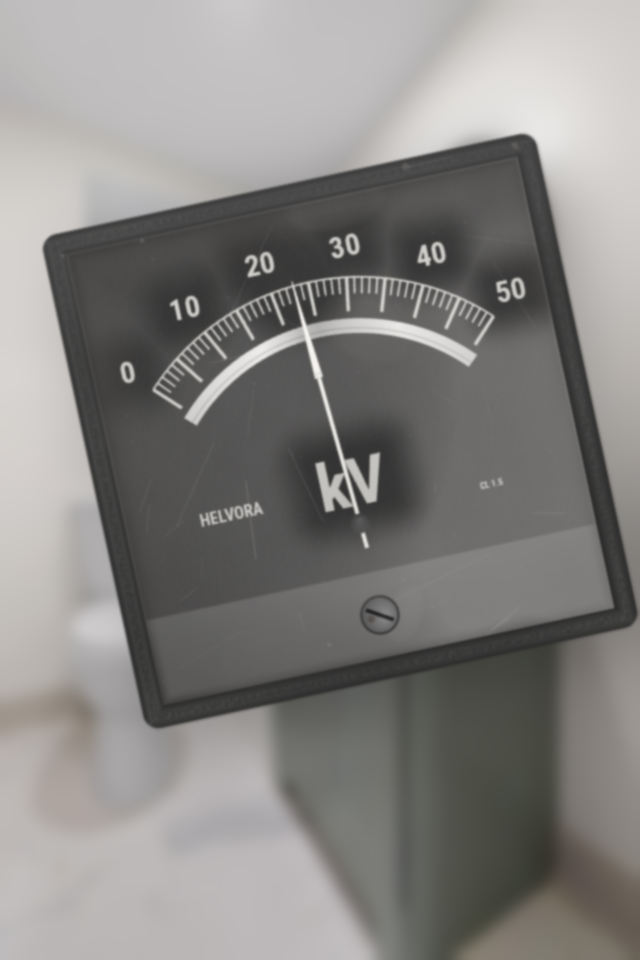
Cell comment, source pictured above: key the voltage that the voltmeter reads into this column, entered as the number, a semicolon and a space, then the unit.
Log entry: 23; kV
